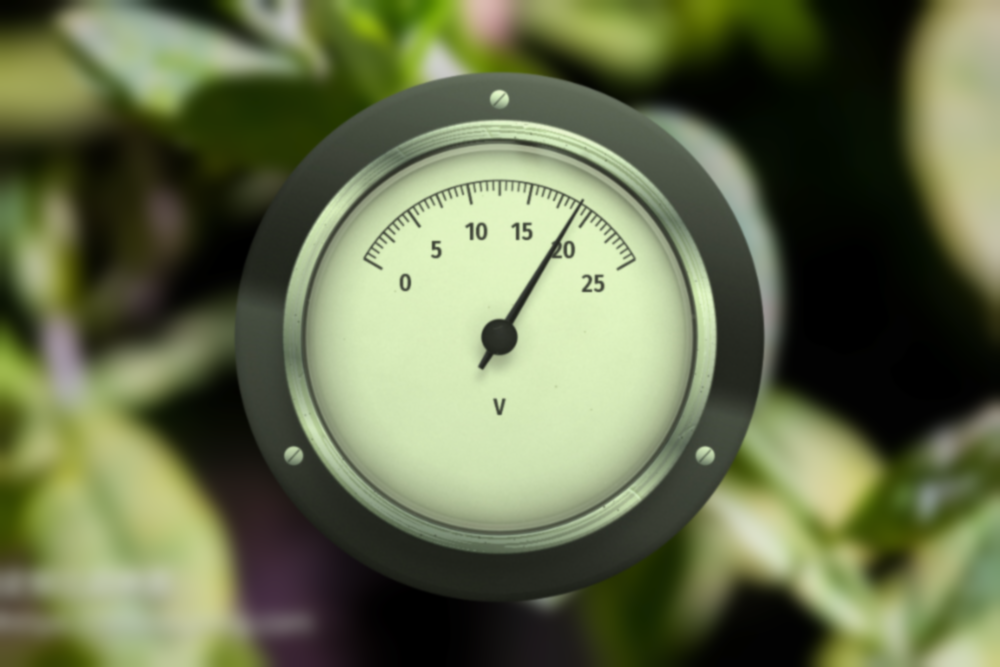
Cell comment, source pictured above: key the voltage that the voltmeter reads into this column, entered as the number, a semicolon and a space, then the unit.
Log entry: 19; V
